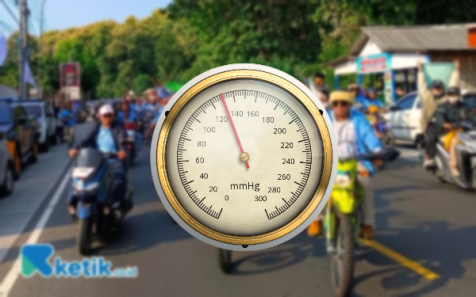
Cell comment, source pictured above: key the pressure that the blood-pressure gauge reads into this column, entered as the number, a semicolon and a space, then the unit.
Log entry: 130; mmHg
